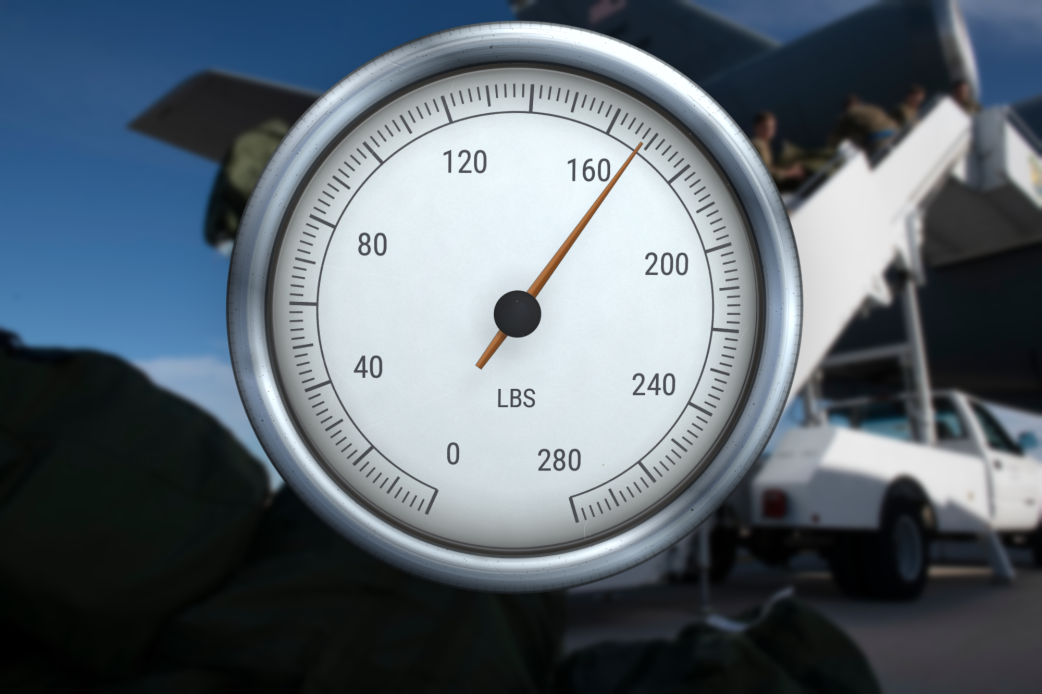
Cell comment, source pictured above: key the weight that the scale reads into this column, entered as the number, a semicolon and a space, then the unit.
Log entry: 168; lb
